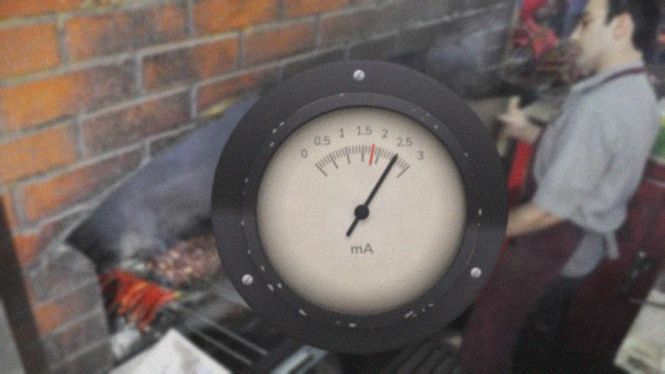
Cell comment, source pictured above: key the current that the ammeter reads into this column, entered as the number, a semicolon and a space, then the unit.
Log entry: 2.5; mA
